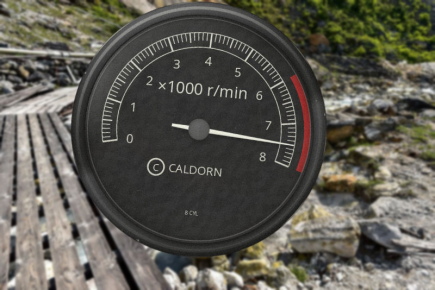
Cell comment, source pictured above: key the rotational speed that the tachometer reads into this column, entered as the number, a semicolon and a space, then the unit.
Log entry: 7500; rpm
